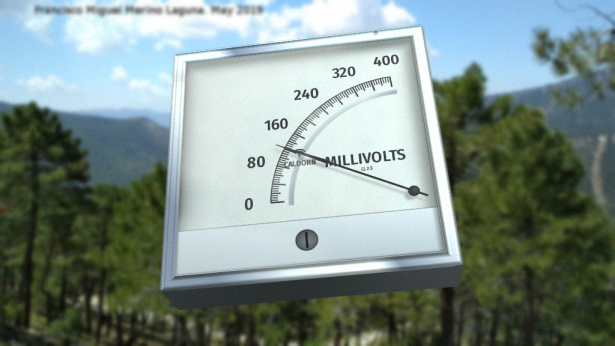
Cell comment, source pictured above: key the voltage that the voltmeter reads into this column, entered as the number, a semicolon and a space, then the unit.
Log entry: 120; mV
